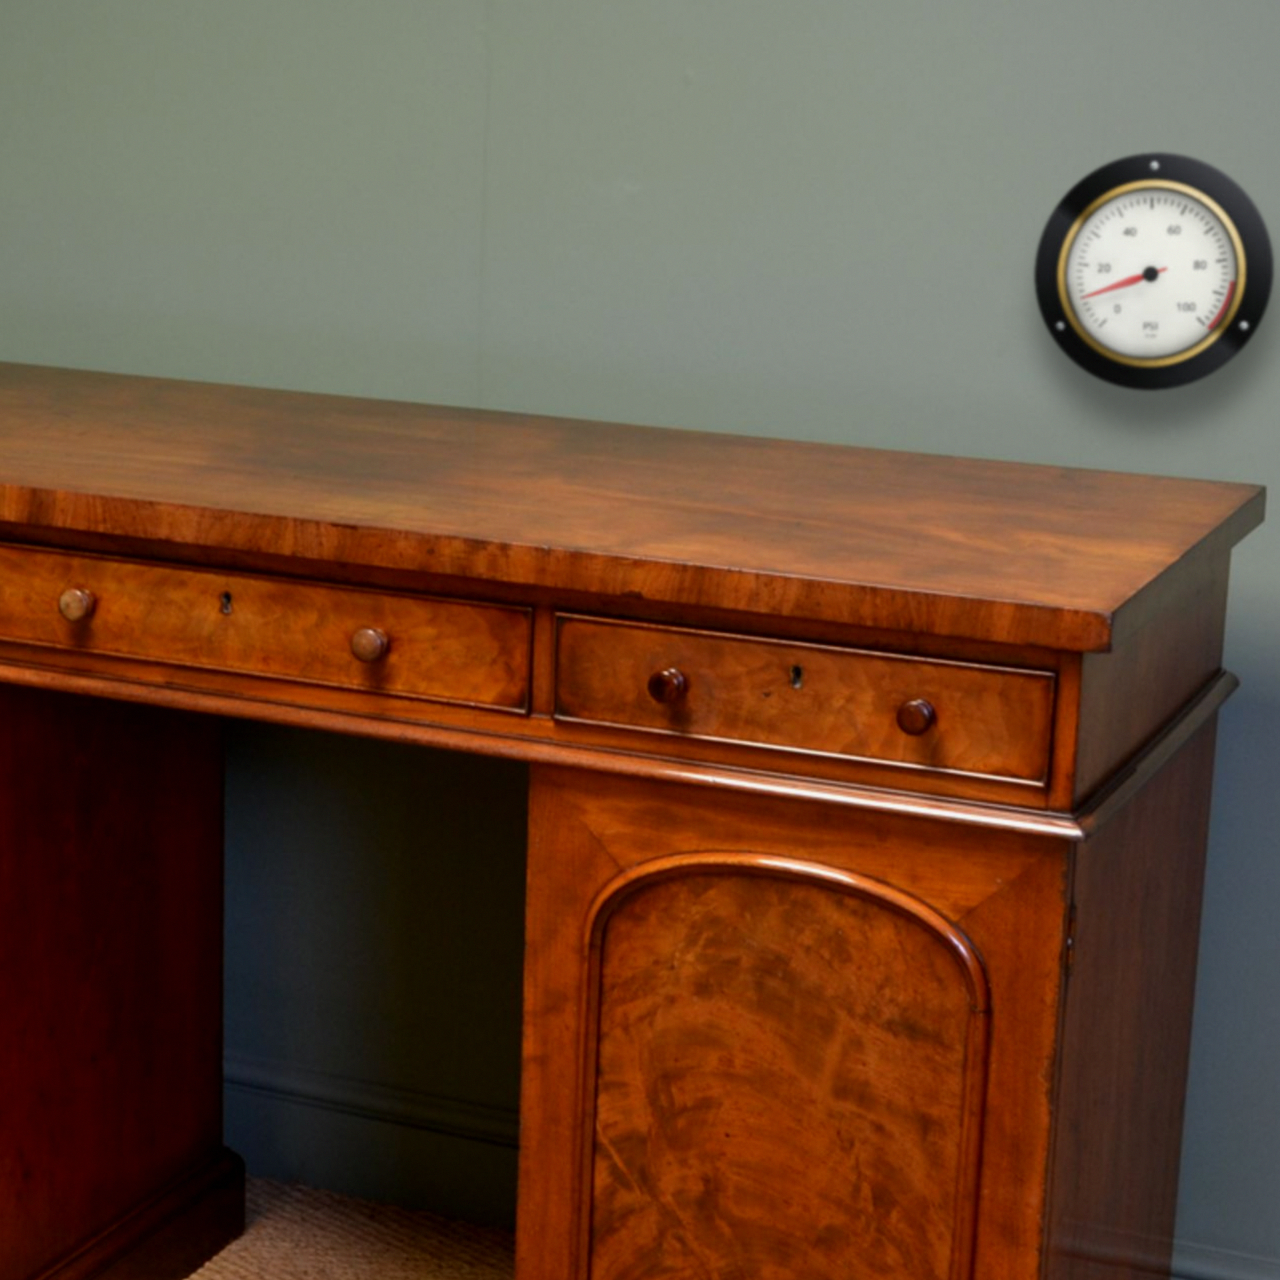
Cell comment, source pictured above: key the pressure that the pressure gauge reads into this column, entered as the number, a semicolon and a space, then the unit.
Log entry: 10; psi
